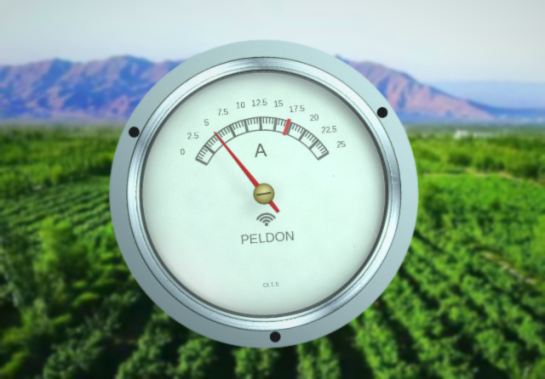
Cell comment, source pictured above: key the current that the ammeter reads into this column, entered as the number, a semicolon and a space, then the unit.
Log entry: 5; A
